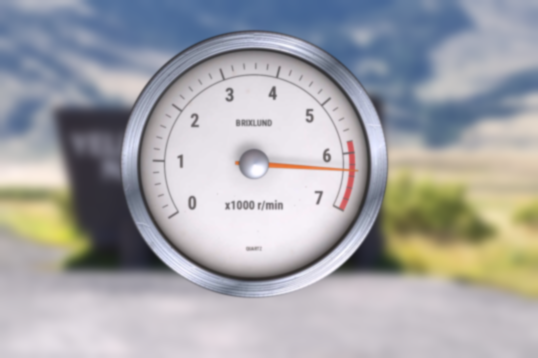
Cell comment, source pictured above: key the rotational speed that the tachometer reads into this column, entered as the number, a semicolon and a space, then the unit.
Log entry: 6300; rpm
